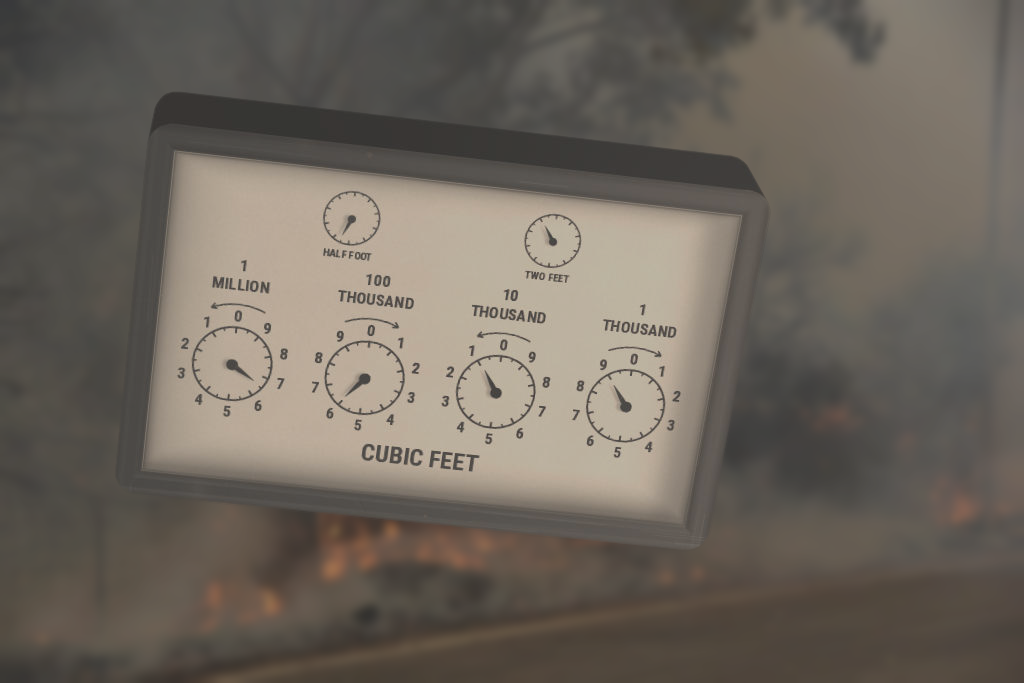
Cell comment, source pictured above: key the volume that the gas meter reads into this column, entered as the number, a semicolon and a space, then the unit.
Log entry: 660900; ft³
